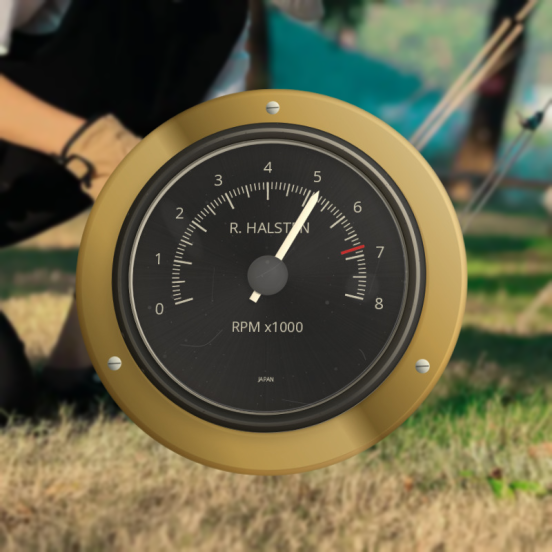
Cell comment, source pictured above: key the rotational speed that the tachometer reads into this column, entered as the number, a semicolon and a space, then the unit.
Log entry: 5200; rpm
